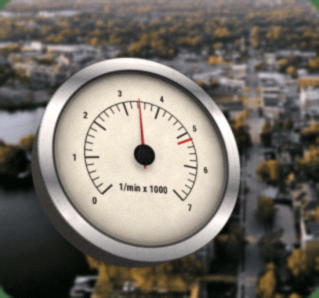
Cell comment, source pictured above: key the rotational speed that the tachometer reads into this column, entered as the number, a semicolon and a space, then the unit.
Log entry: 3400; rpm
